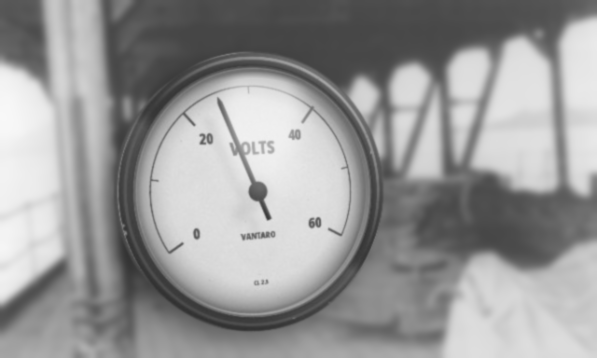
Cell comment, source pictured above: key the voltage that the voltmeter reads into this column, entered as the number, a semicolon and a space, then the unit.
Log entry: 25; V
